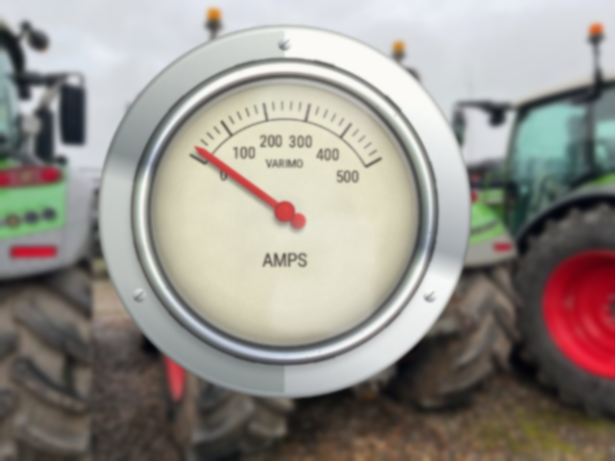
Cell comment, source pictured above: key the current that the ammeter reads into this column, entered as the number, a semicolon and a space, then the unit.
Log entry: 20; A
